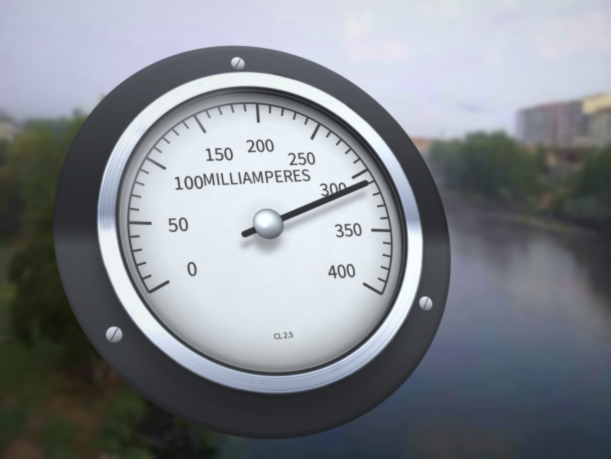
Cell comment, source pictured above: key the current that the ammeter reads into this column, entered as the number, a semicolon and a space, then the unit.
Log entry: 310; mA
